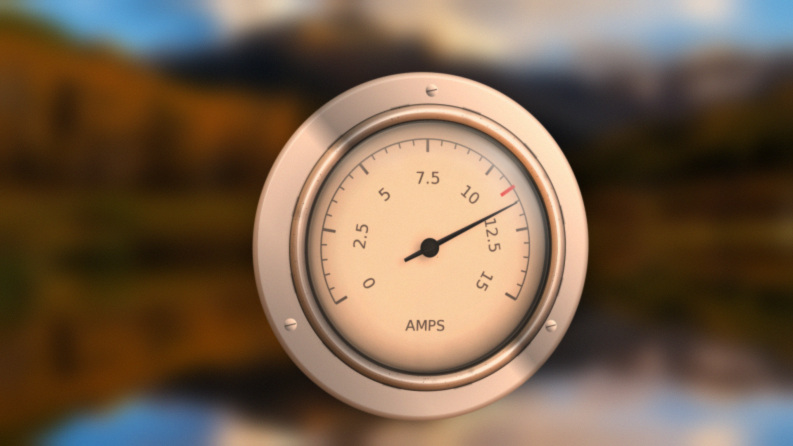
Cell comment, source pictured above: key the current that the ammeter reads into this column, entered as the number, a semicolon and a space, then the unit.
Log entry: 11.5; A
